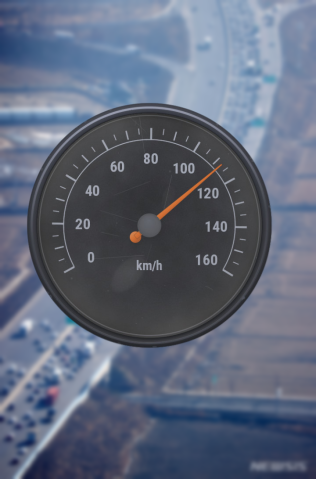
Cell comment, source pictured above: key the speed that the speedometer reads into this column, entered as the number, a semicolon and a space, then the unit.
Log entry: 112.5; km/h
